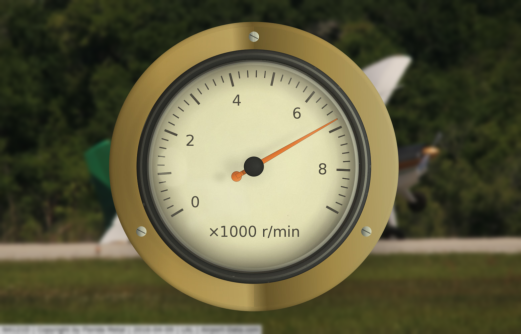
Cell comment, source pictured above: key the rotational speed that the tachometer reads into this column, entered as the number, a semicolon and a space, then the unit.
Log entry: 6800; rpm
